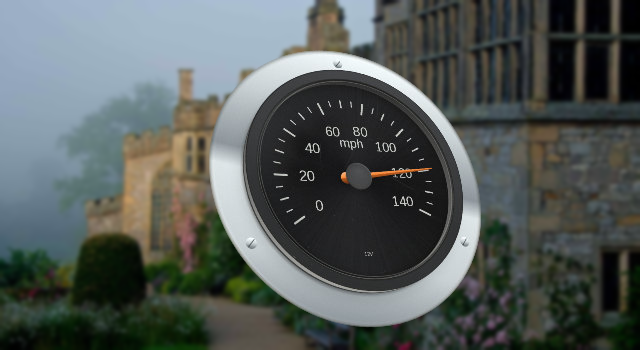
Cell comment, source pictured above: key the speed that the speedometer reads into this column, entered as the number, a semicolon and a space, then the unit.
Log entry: 120; mph
